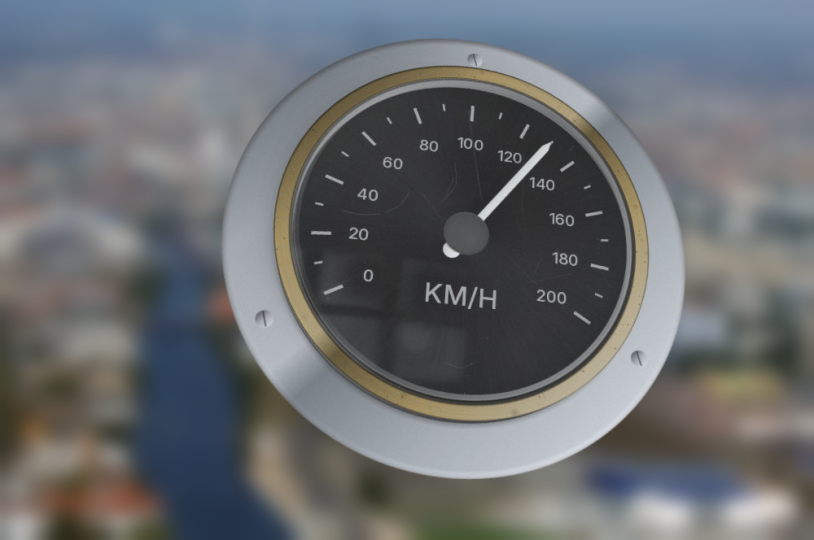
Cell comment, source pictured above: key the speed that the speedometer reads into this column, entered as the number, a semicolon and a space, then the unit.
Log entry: 130; km/h
